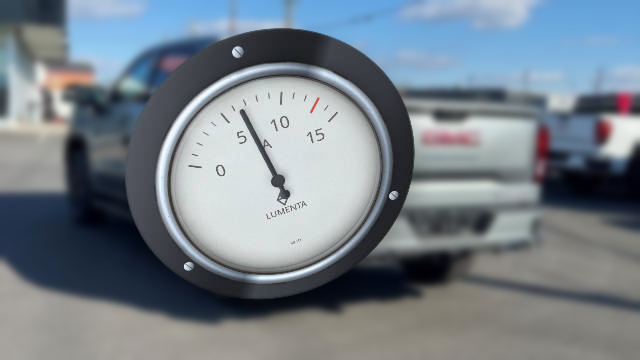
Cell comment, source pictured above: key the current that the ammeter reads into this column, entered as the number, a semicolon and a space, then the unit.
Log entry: 6.5; A
